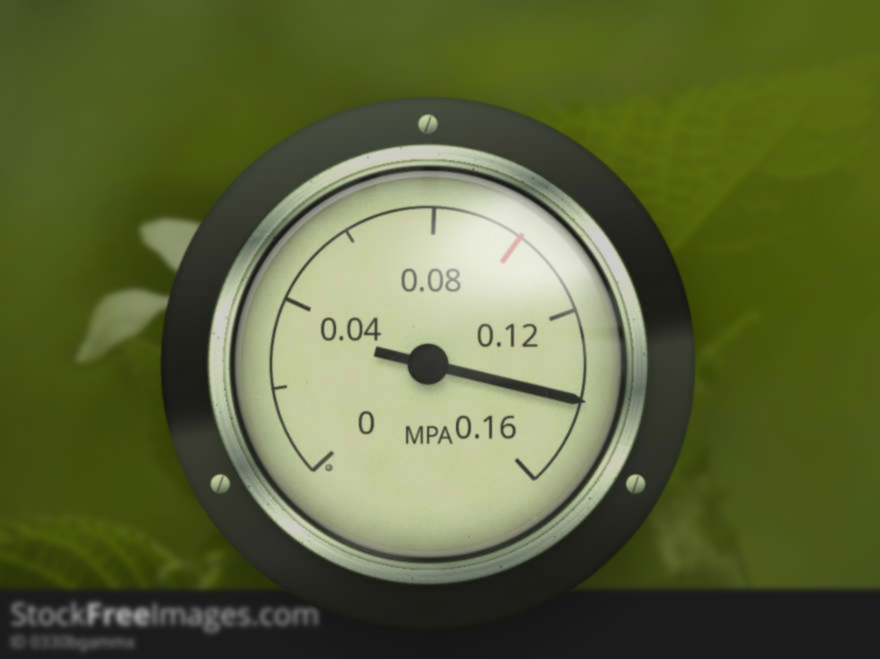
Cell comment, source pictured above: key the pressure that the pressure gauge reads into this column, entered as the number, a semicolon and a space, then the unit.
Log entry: 0.14; MPa
